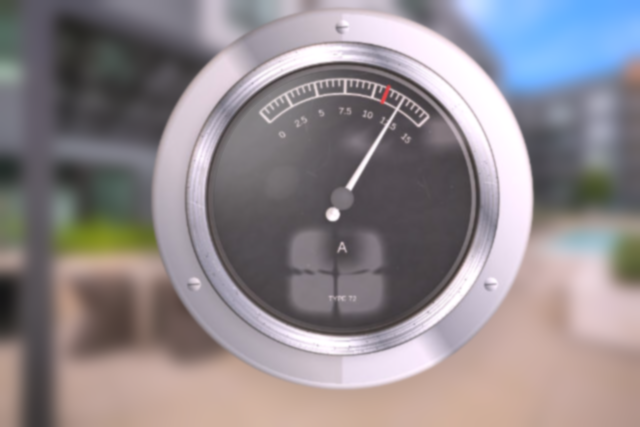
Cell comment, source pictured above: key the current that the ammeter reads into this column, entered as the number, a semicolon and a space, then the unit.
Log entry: 12.5; A
